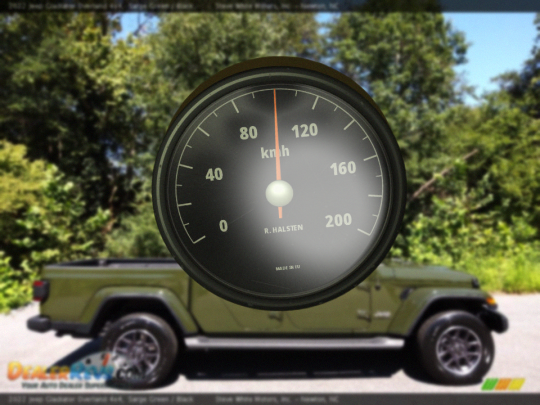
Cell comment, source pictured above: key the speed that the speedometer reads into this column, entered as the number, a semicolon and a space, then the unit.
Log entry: 100; km/h
